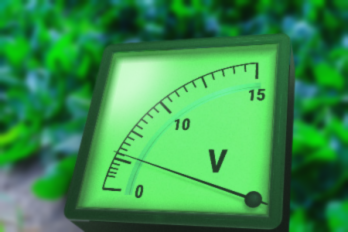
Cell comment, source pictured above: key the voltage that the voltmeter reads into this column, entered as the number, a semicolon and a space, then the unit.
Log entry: 5.5; V
